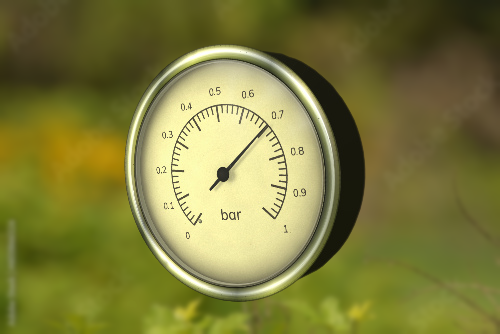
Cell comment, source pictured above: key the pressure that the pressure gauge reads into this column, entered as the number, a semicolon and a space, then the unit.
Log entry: 0.7; bar
